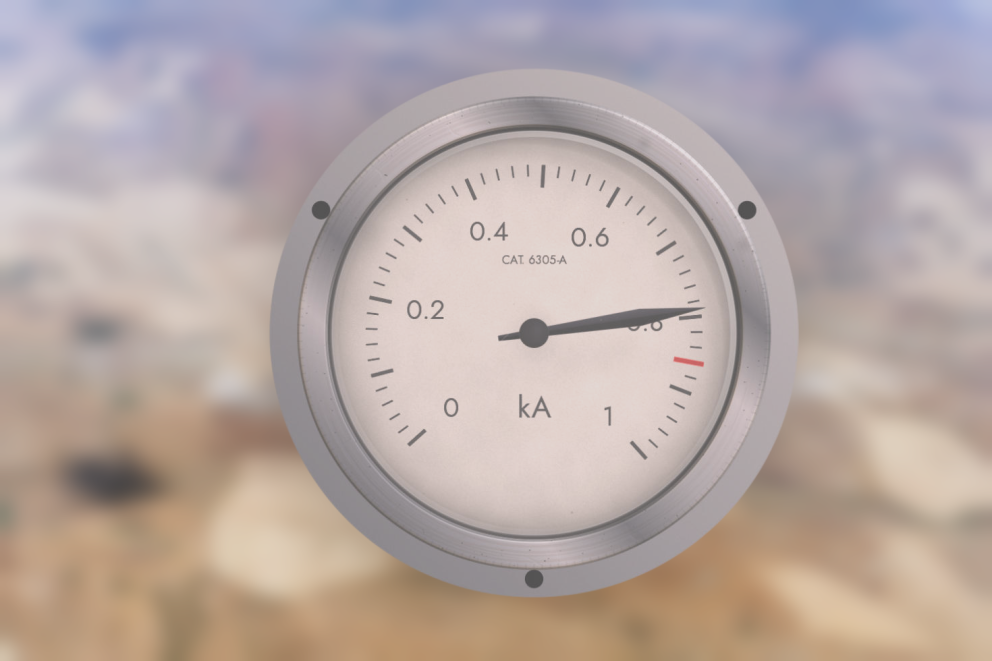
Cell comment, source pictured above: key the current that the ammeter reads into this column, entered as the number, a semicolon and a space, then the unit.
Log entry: 0.79; kA
